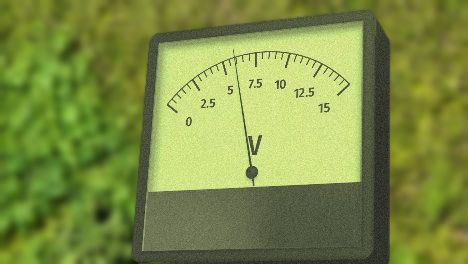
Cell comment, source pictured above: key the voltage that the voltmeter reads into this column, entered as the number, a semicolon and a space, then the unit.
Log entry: 6; V
